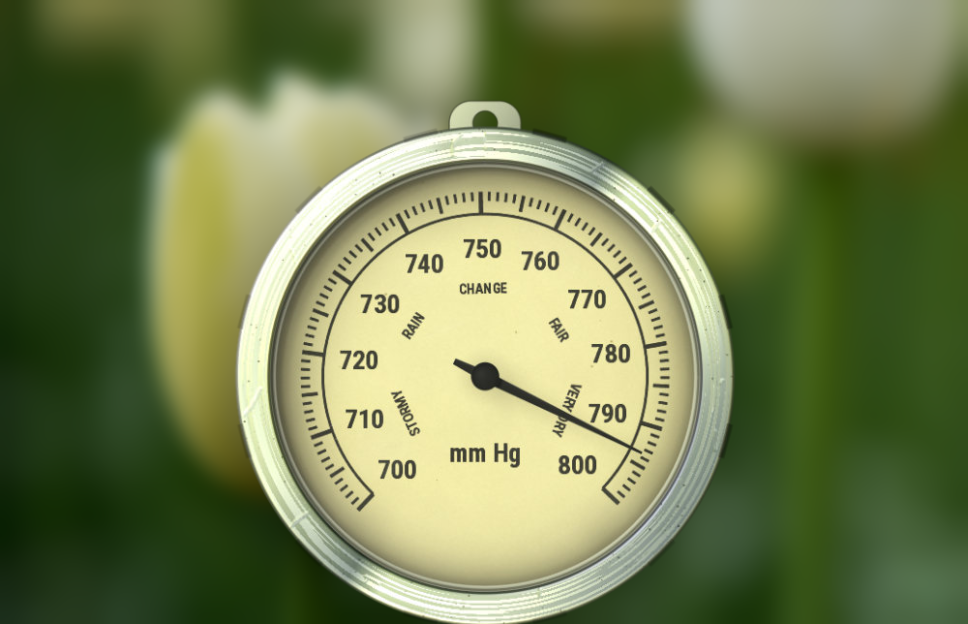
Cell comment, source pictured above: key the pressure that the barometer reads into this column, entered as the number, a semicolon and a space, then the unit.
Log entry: 793.5; mmHg
